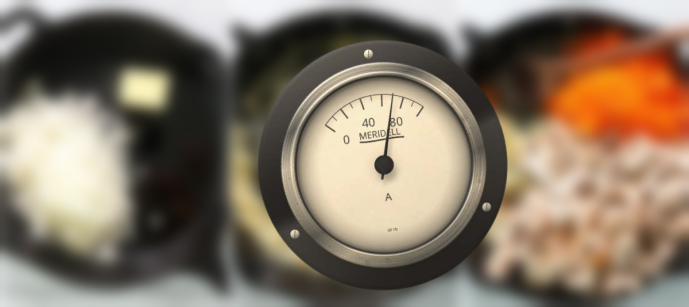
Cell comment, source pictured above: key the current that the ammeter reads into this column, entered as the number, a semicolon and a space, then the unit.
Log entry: 70; A
